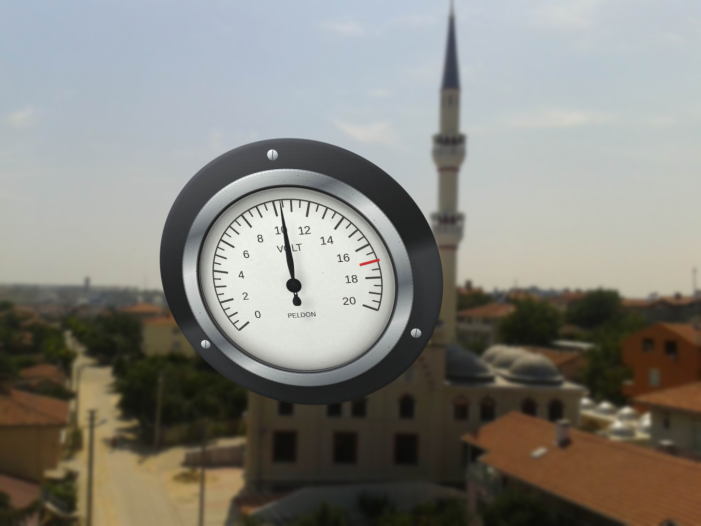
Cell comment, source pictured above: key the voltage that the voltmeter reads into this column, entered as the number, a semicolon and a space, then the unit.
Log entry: 10.5; V
